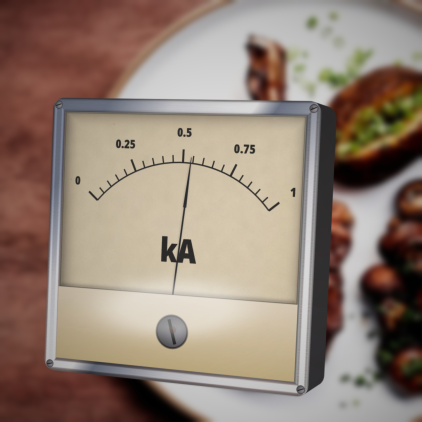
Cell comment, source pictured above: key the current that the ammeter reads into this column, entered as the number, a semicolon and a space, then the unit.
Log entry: 0.55; kA
